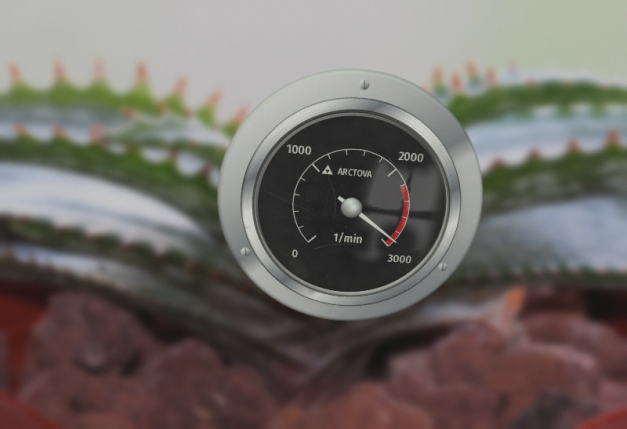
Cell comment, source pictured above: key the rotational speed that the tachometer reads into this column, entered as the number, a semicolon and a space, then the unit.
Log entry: 2900; rpm
